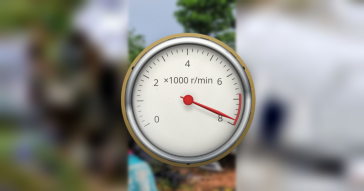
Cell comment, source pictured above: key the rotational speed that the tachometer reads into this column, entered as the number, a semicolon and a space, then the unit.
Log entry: 7800; rpm
